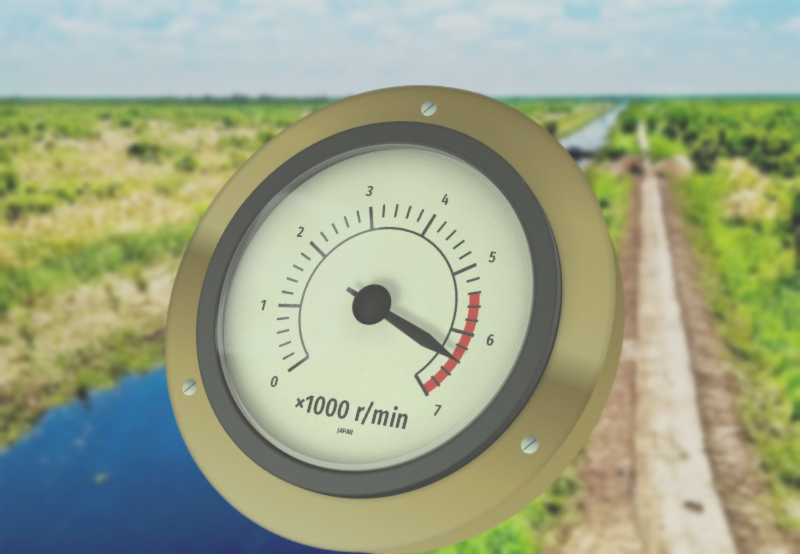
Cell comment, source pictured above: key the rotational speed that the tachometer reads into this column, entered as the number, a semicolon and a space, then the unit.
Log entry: 6400; rpm
